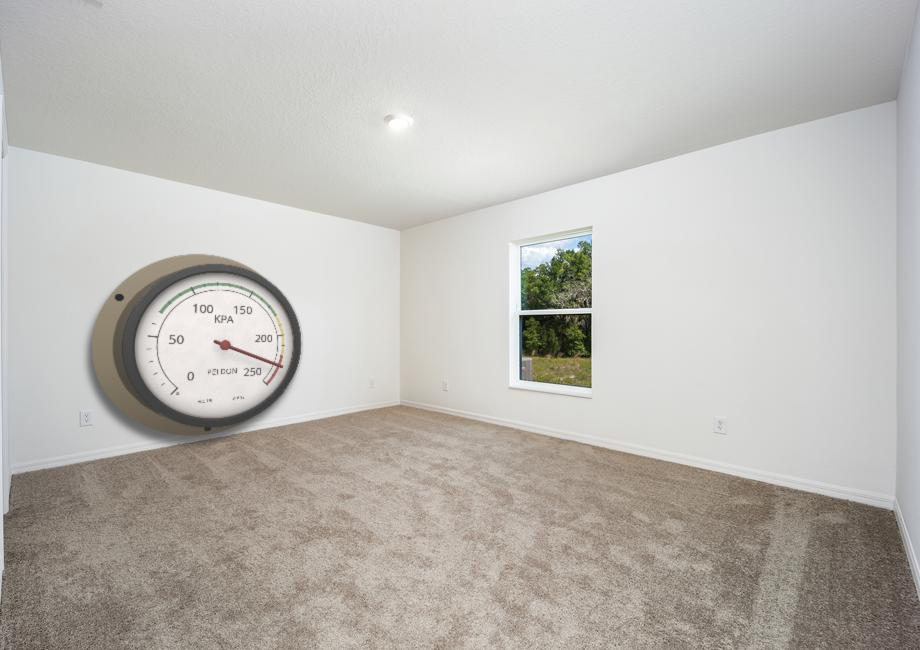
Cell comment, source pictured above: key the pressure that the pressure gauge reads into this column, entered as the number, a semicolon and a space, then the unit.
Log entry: 230; kPa
